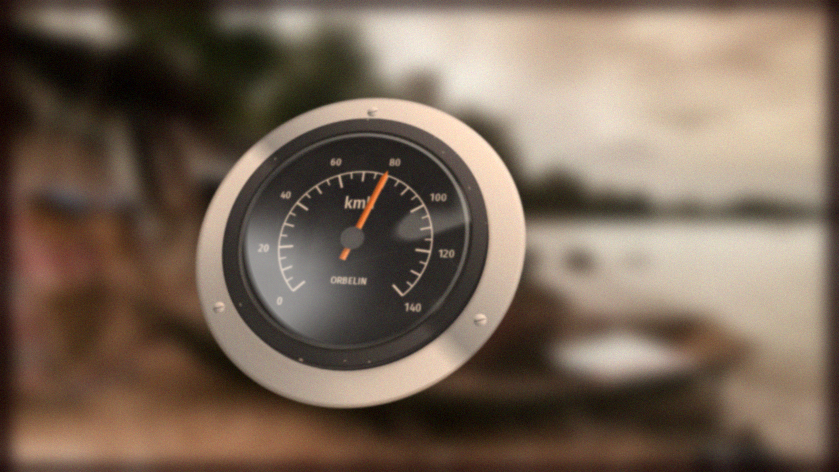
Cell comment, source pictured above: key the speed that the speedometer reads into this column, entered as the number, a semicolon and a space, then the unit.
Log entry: 80; km/h
